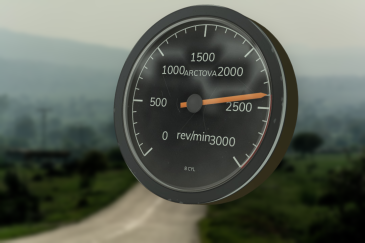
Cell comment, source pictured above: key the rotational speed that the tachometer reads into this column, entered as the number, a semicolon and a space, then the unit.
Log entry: 2400; rpm
